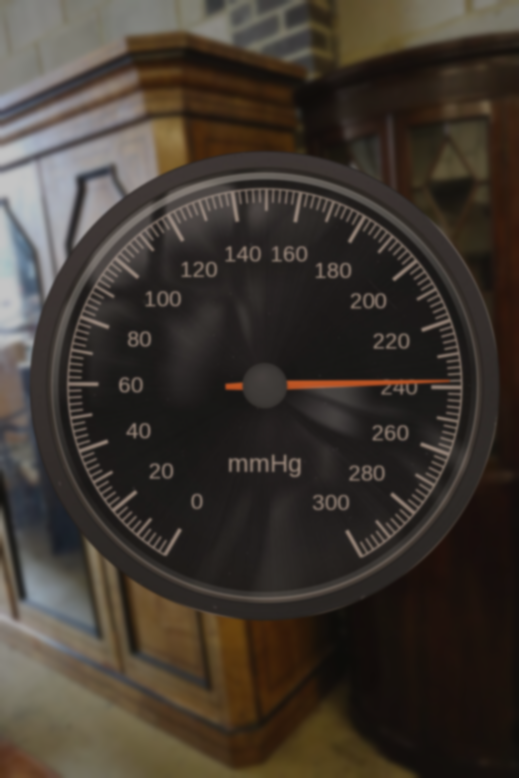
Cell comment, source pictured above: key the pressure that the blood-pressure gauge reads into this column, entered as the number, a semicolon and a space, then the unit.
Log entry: 238; mmHg
